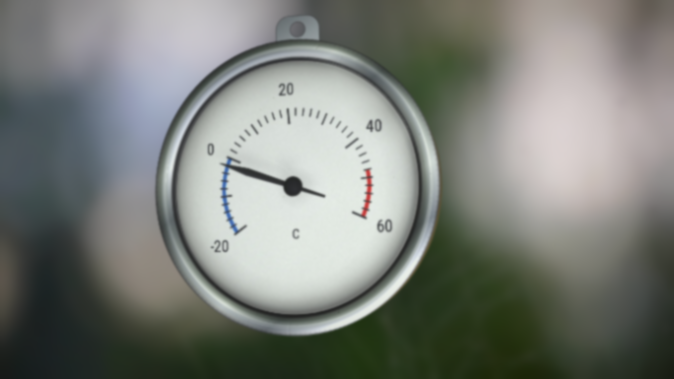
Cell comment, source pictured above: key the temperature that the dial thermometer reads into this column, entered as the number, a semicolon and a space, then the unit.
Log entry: -2; °C
